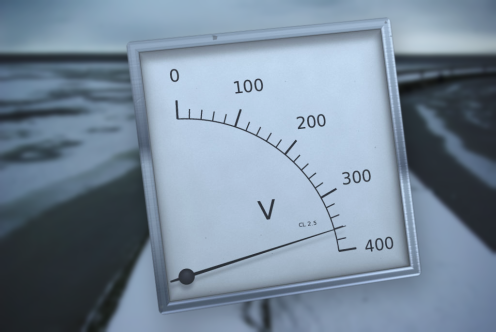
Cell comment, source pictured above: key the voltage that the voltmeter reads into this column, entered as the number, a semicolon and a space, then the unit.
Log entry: 360; V
